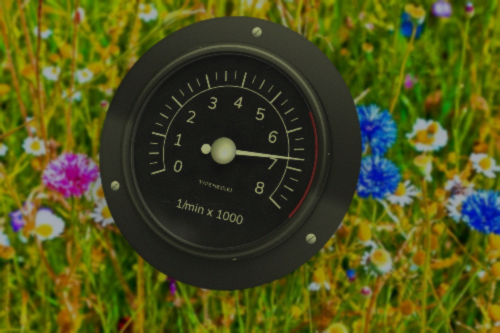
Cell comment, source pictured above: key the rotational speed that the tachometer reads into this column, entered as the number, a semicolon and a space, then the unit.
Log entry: 6750; rpm
